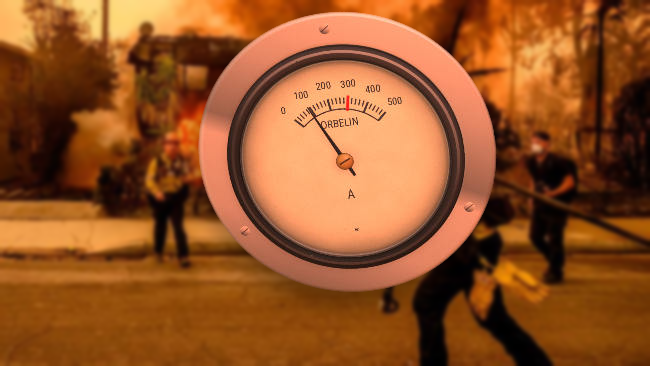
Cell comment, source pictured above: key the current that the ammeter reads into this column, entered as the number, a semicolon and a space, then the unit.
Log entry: 100; A
